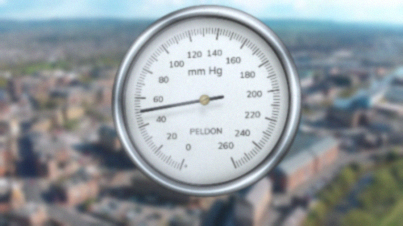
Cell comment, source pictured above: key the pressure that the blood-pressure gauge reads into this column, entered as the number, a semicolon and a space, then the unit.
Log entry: 50; mmHg
